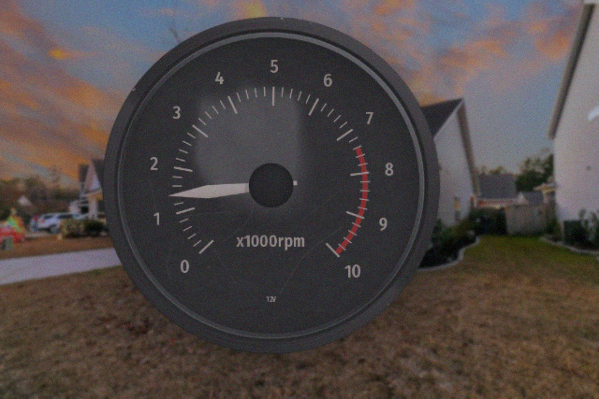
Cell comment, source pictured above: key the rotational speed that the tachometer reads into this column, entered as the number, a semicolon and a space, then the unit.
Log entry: 1400; rpm
